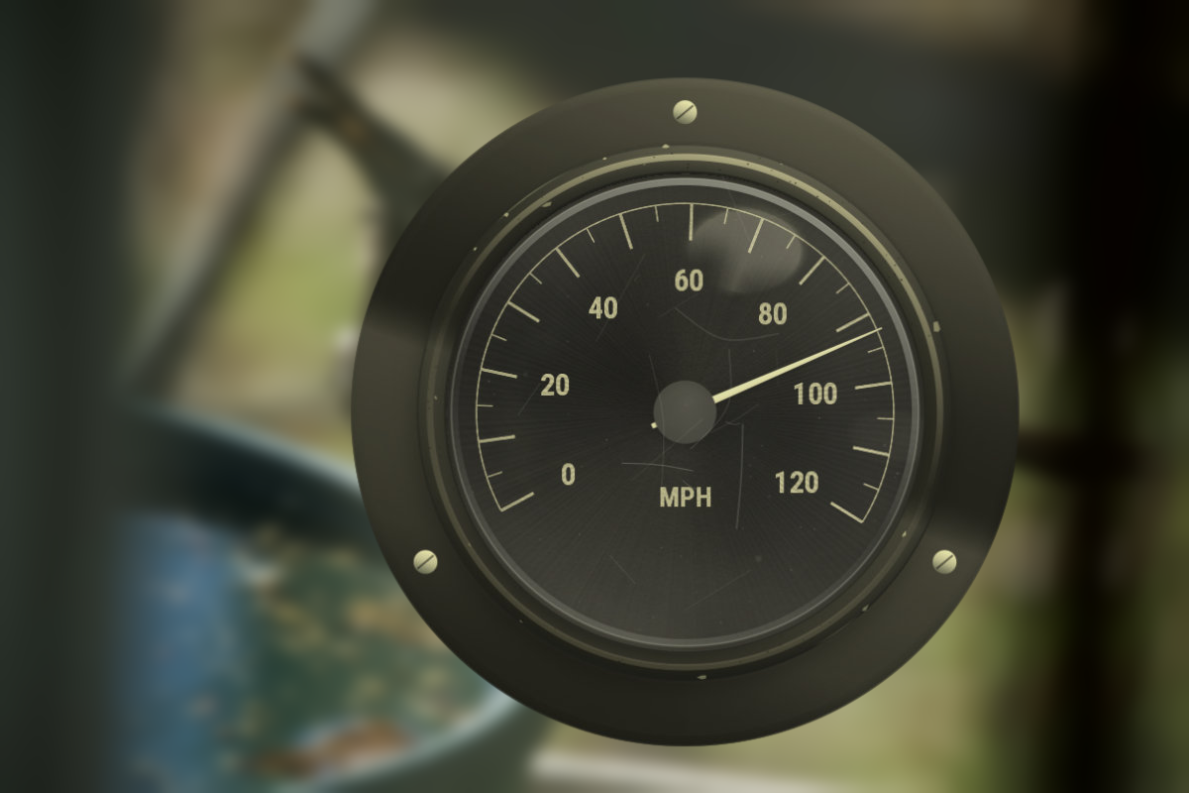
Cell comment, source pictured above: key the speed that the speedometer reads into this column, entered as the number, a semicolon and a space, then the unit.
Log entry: 92.5; mph
